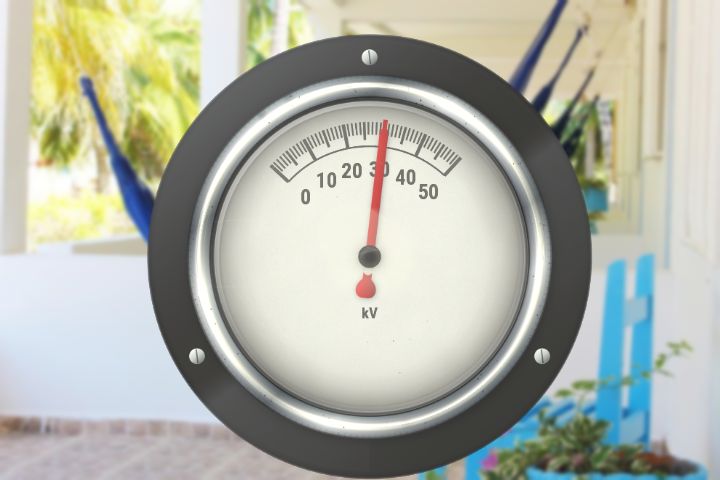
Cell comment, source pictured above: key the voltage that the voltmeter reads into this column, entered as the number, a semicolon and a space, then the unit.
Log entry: 30; kV
